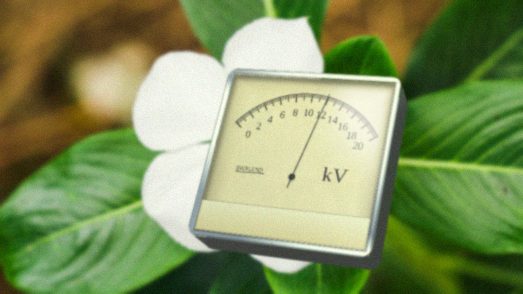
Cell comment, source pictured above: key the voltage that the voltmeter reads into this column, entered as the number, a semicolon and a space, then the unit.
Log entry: 12; kV
